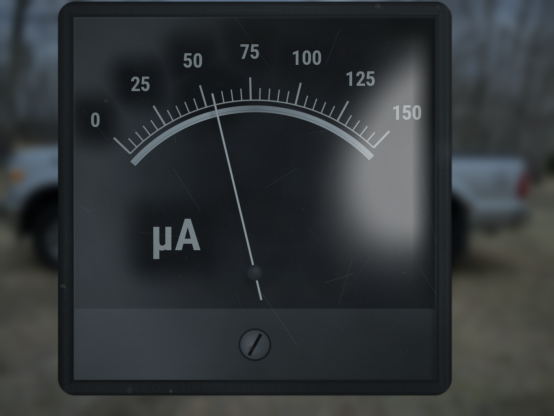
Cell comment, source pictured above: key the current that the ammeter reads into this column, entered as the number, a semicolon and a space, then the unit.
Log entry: 55; µA
